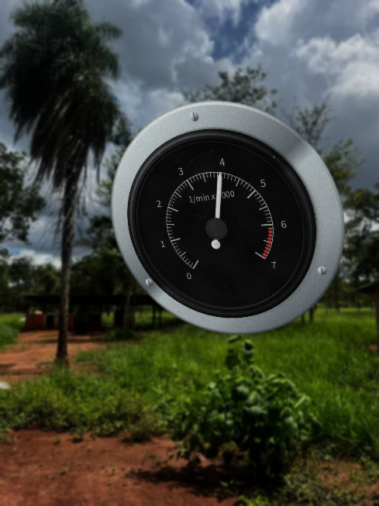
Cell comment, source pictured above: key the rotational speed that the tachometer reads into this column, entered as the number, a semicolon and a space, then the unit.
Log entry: 4000; rpm
